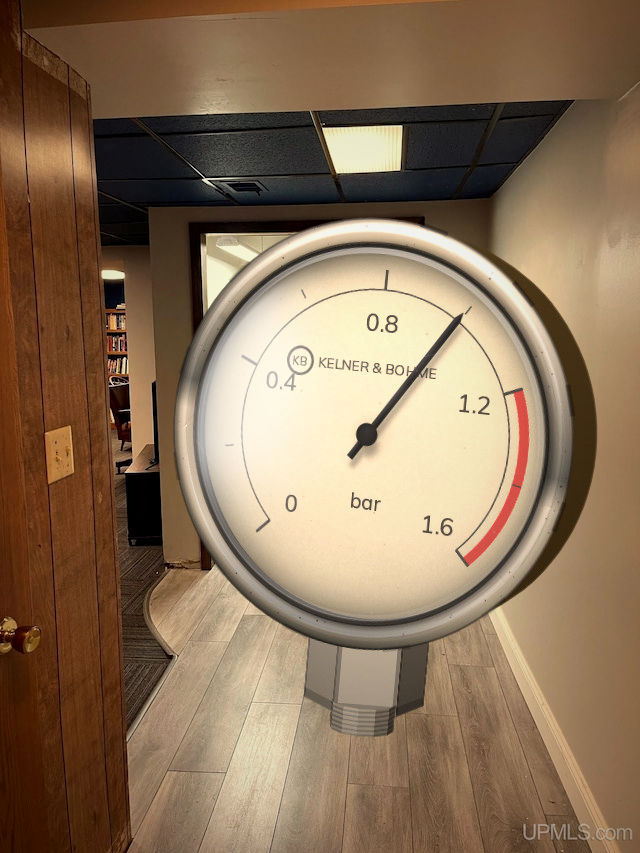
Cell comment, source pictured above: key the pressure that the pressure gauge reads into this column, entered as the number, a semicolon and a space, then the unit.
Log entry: 1; bar
